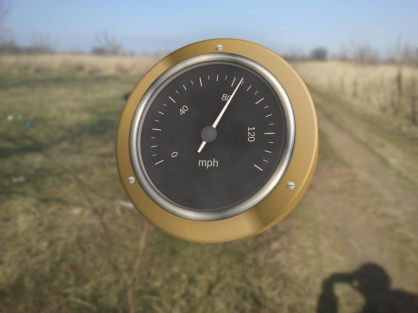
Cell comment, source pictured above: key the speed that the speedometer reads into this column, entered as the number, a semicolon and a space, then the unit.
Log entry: 85; mph
